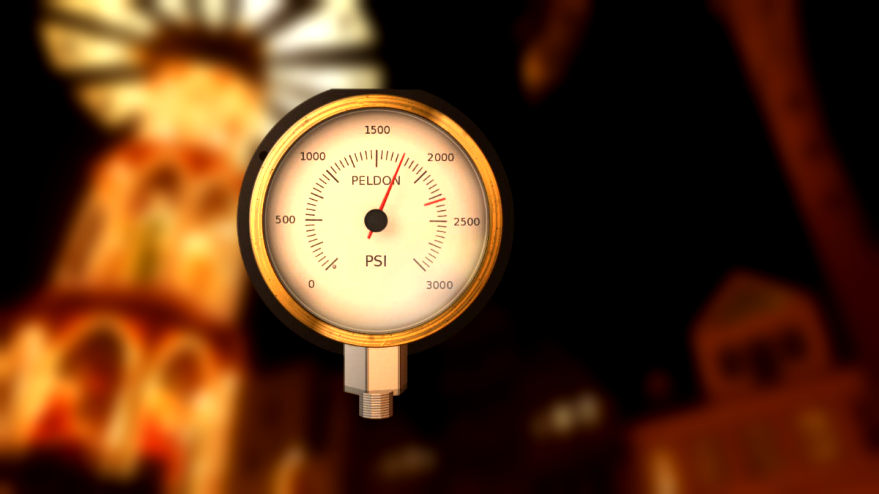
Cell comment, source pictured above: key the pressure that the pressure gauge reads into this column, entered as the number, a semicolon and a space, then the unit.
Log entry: 1750; psi
